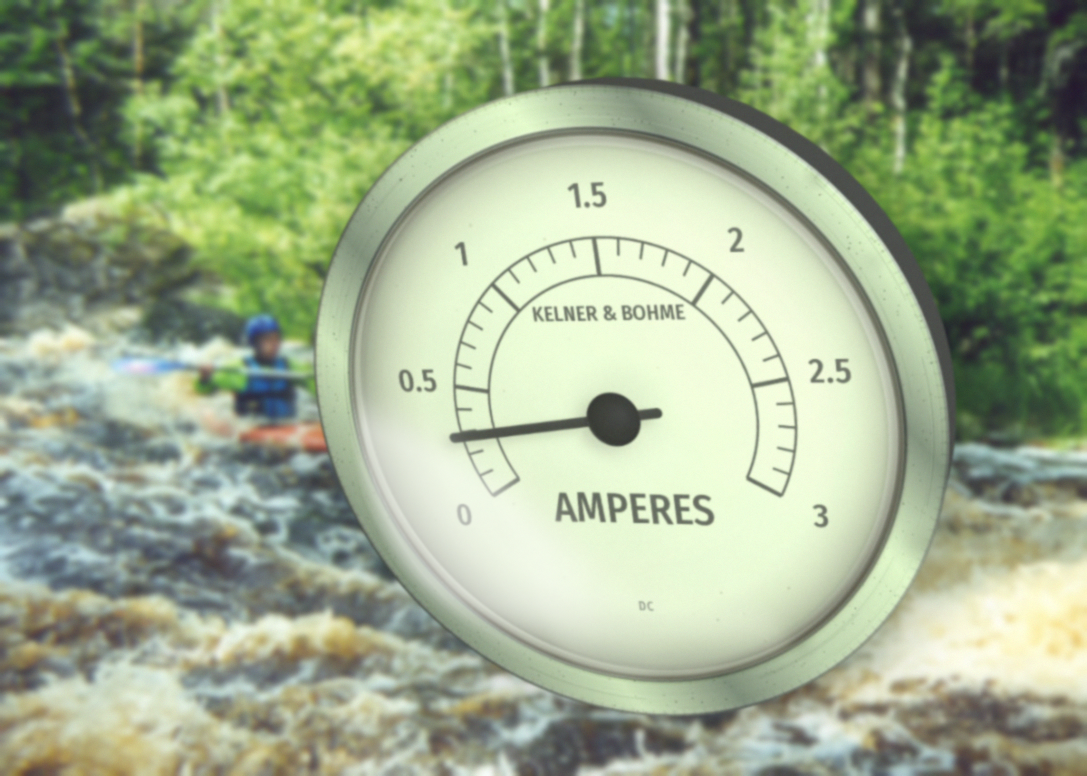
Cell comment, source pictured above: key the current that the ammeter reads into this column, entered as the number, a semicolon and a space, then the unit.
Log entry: 0.3; A
